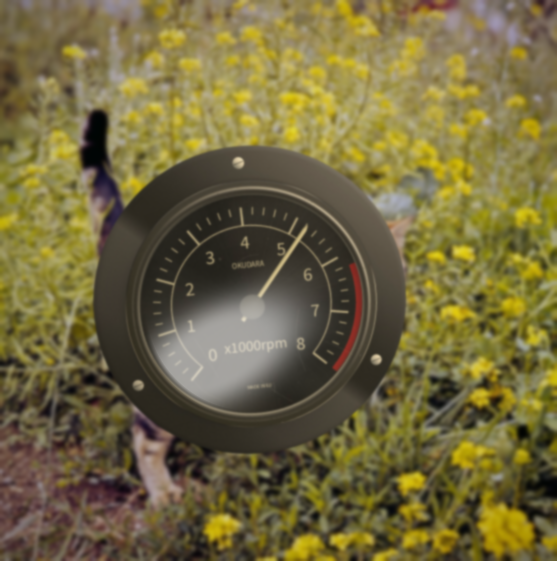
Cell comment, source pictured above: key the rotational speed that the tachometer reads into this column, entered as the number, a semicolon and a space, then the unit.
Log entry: 5200; rpm
